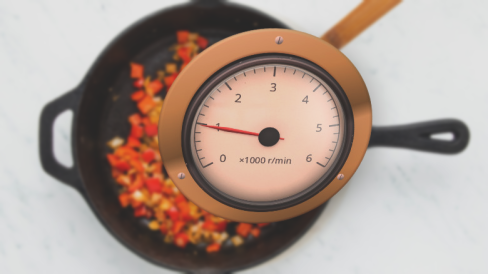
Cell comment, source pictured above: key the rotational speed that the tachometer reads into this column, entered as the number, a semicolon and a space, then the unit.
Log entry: 1000; rpm
